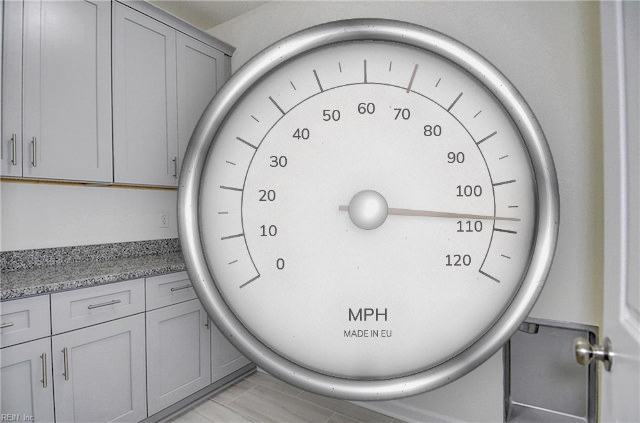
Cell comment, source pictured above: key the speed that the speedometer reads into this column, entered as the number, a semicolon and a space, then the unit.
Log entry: 107.5; mph
